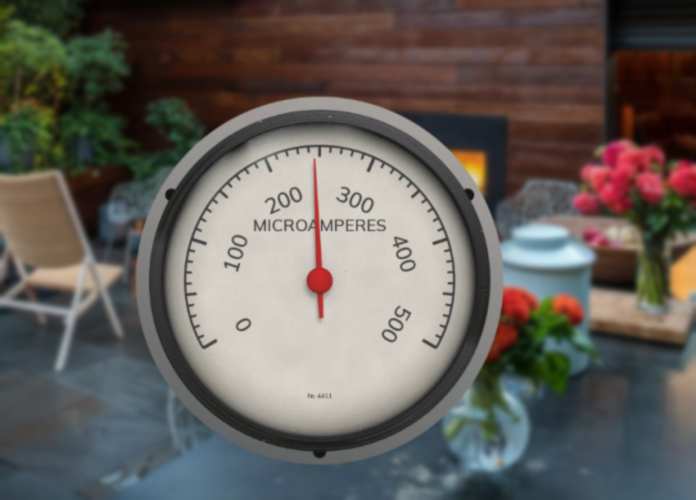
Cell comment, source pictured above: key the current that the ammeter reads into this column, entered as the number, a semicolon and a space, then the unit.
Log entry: 245; µA
